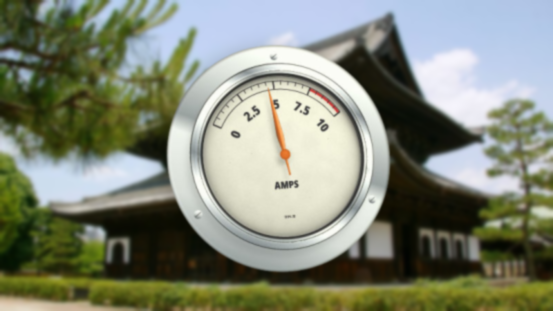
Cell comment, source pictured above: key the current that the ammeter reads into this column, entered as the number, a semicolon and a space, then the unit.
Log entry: 4.5; A
